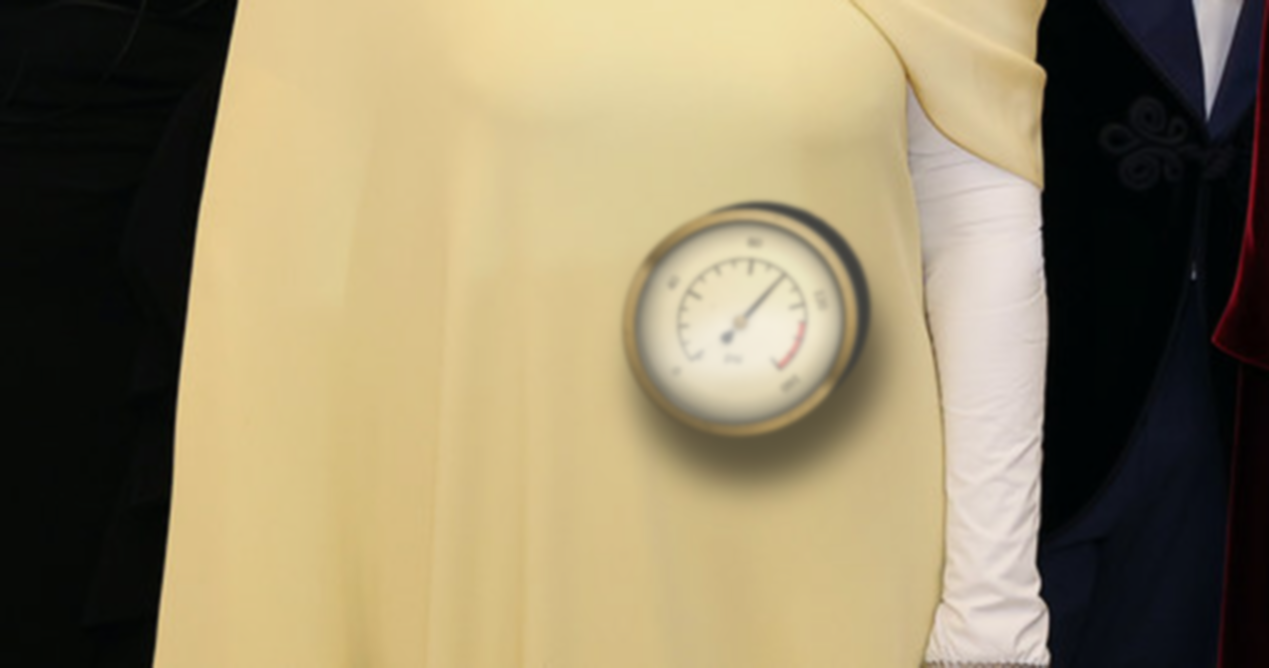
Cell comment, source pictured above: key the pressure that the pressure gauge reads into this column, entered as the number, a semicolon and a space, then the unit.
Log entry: 100; psi
